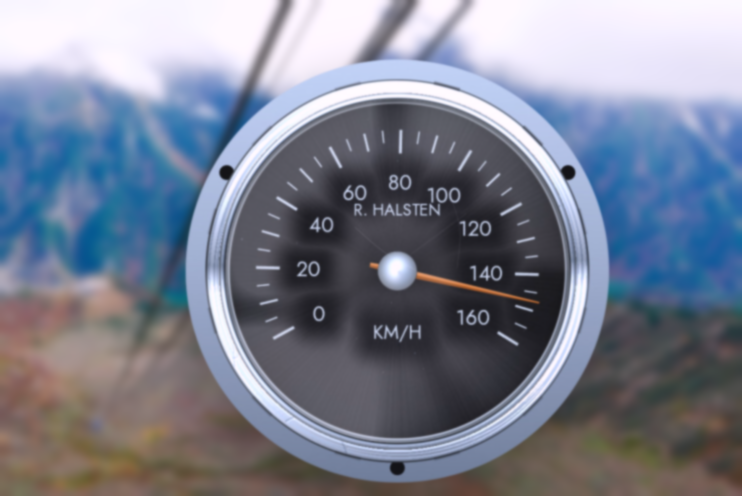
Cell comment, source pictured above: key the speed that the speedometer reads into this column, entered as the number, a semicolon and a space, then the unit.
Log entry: 147.5; km/h
